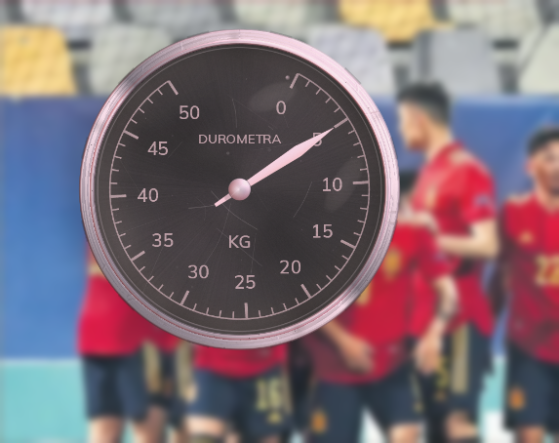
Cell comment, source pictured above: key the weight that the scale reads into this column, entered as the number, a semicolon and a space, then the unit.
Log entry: 5; kg
